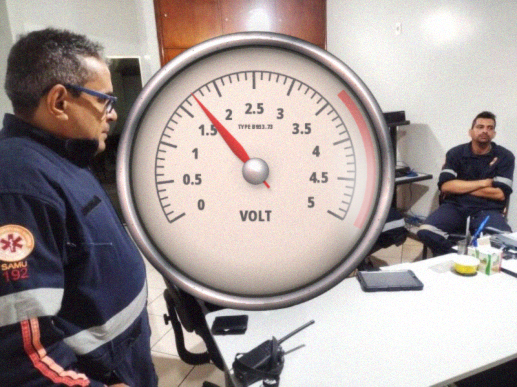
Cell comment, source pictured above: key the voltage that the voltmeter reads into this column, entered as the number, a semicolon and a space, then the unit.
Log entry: 1.7; V
